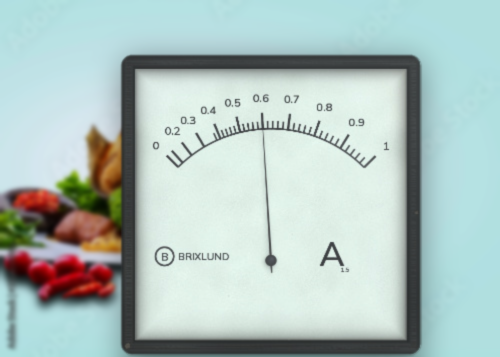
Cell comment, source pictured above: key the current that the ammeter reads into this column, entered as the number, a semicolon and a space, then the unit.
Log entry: 0.6; A
